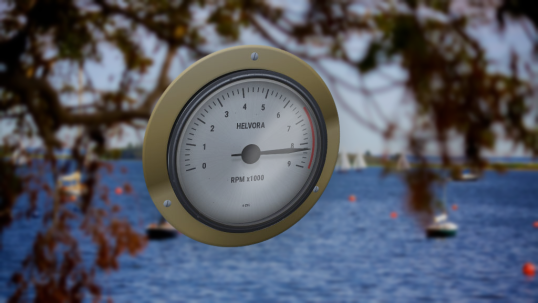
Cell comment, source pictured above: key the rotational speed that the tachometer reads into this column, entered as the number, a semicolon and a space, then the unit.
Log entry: 8200; rpm
